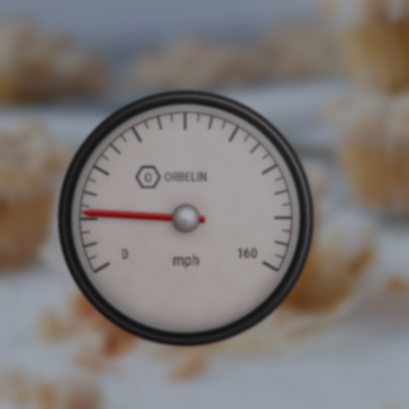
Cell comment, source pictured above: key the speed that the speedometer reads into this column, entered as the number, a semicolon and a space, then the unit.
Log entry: 22.5; mph
